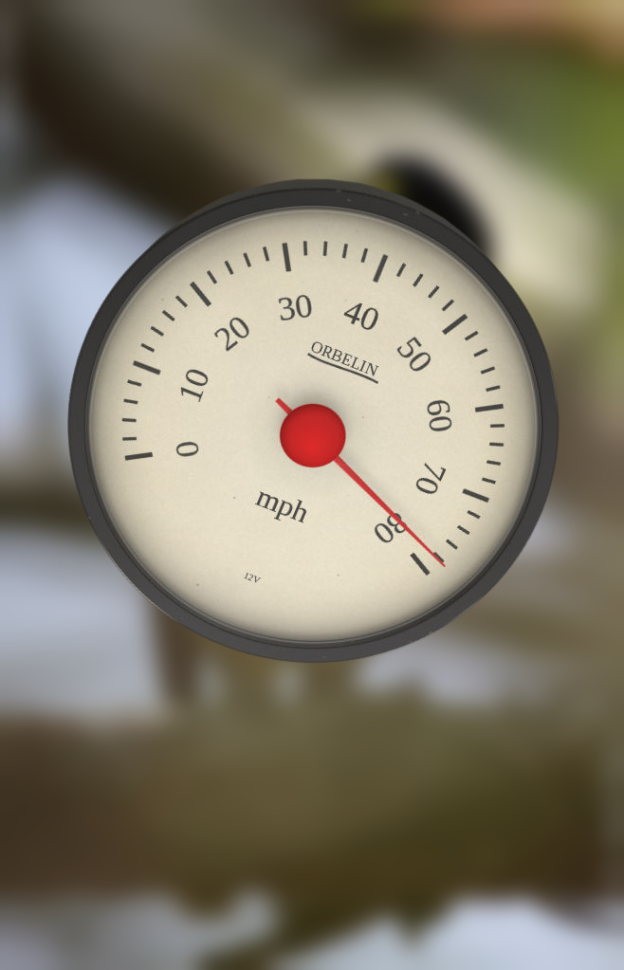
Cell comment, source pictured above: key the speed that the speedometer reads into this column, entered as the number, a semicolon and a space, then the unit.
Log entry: 78; mph
